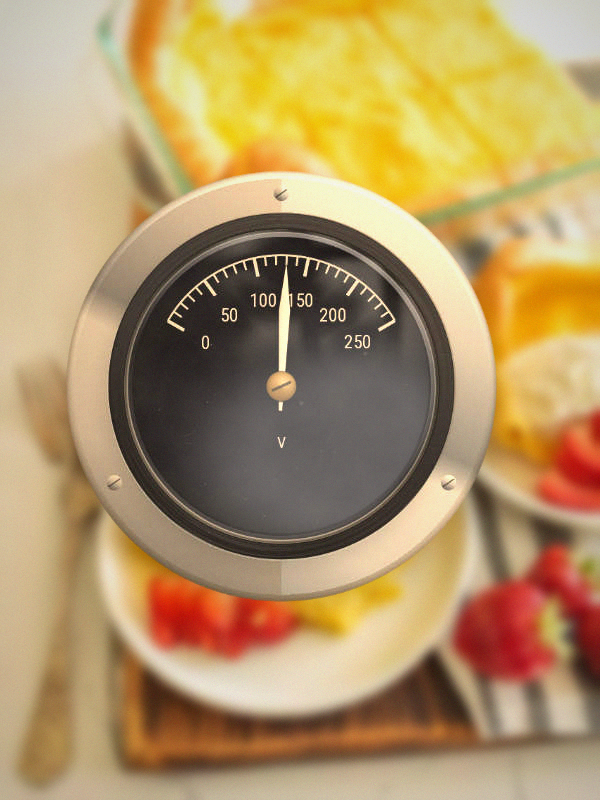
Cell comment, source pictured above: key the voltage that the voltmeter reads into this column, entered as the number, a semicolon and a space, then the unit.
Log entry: 130; V
